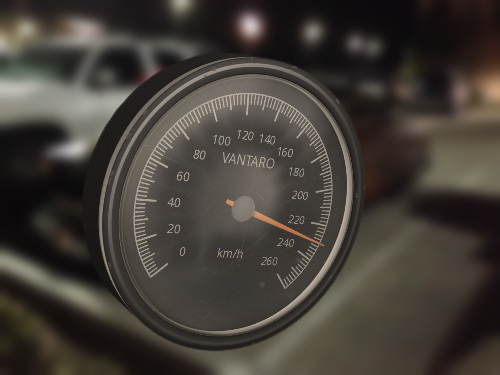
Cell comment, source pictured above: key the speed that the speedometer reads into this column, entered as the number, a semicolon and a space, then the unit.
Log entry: 230; km/h
